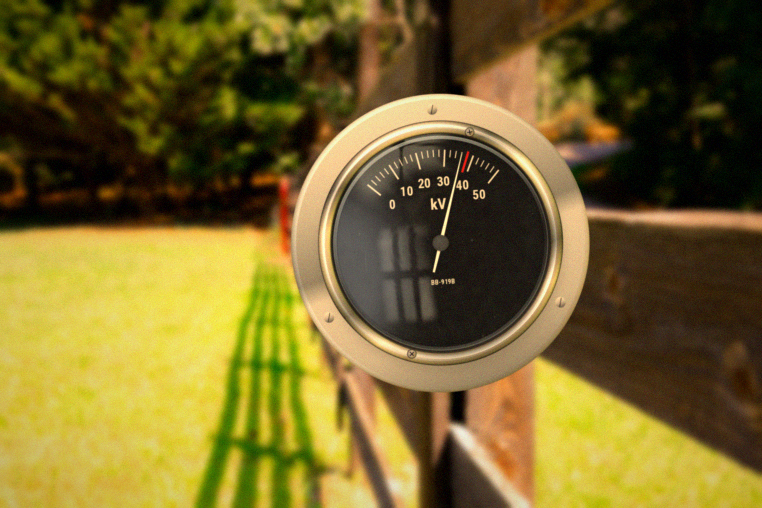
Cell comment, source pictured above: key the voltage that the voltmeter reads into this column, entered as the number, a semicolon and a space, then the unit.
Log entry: 36; kV
